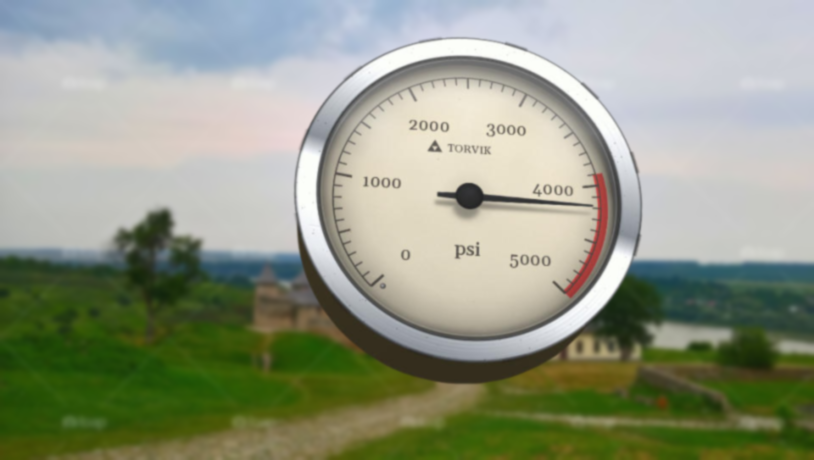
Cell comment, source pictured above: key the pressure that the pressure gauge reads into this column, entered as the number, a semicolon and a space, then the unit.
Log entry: 4200; psi
